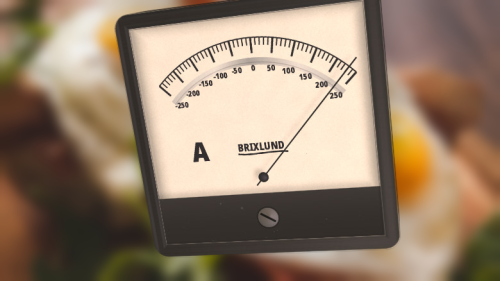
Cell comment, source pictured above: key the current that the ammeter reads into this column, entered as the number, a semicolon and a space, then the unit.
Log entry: 230; A
